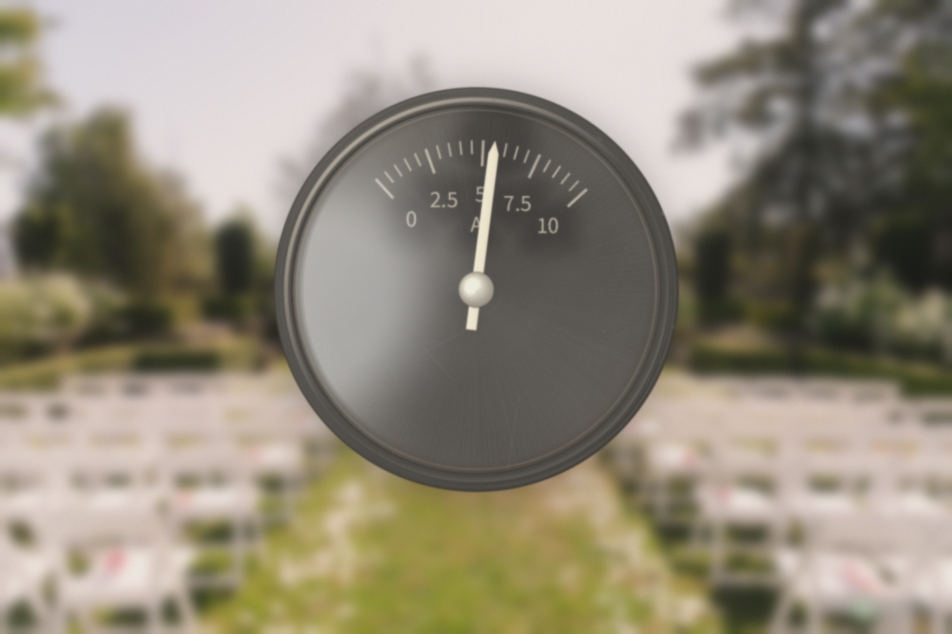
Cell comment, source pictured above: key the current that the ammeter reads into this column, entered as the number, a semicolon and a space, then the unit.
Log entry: 5.5; A
